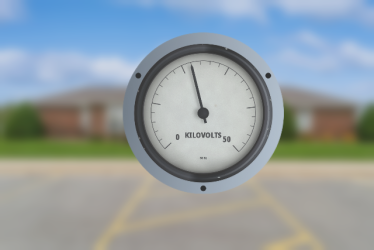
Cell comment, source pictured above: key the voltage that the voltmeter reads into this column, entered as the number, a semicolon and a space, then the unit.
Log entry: 22; kV
